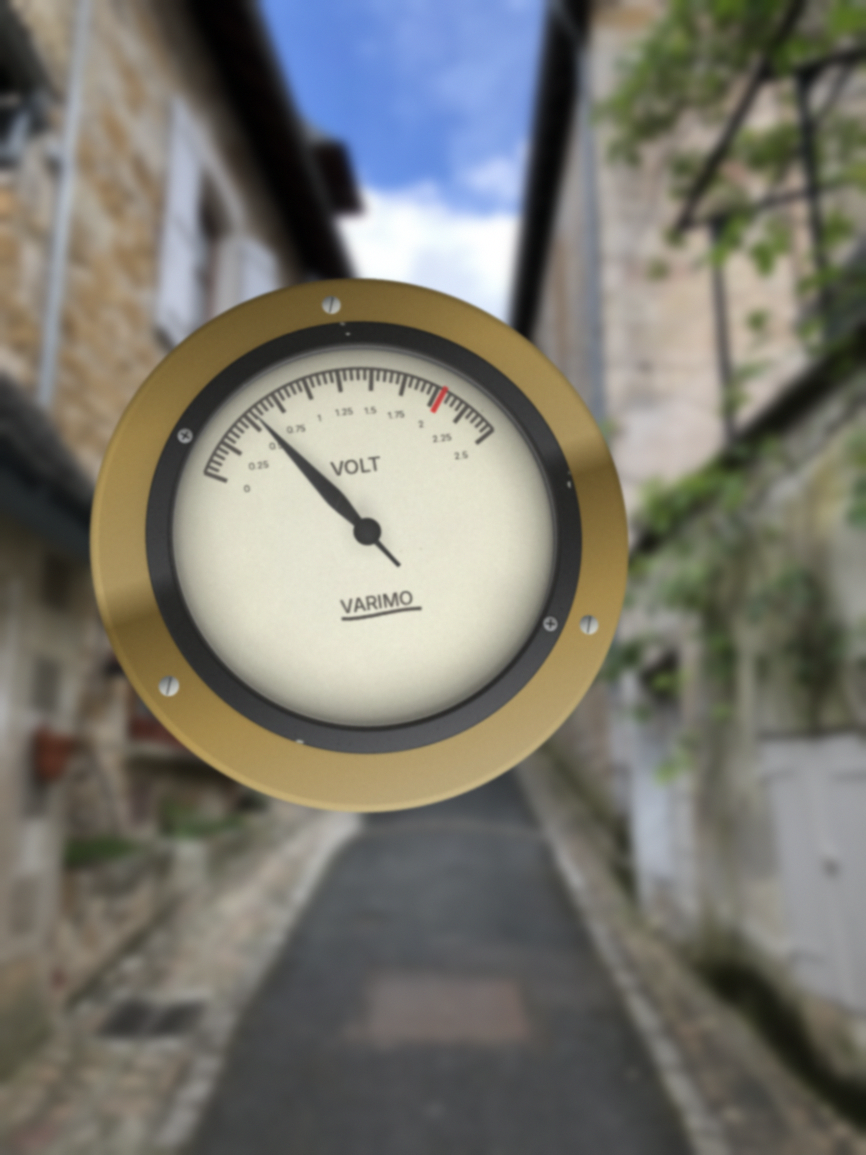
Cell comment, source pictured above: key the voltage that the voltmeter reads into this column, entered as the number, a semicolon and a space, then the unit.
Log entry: 0.55; V
